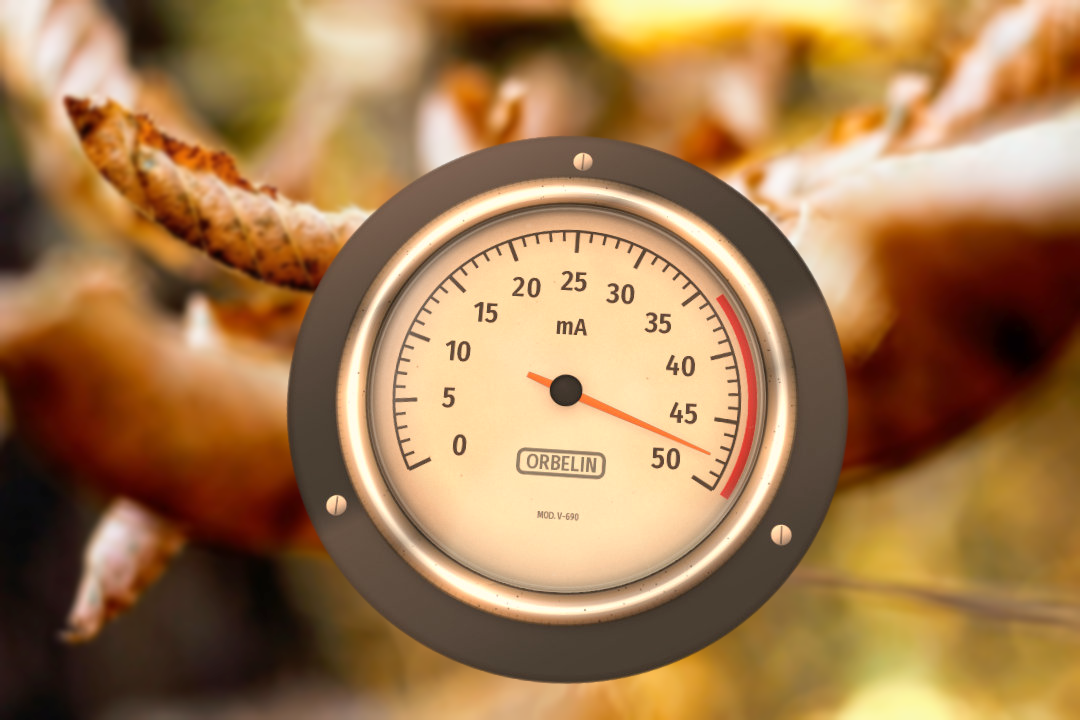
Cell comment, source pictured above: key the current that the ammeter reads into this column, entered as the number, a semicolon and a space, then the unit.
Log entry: 48; mA
